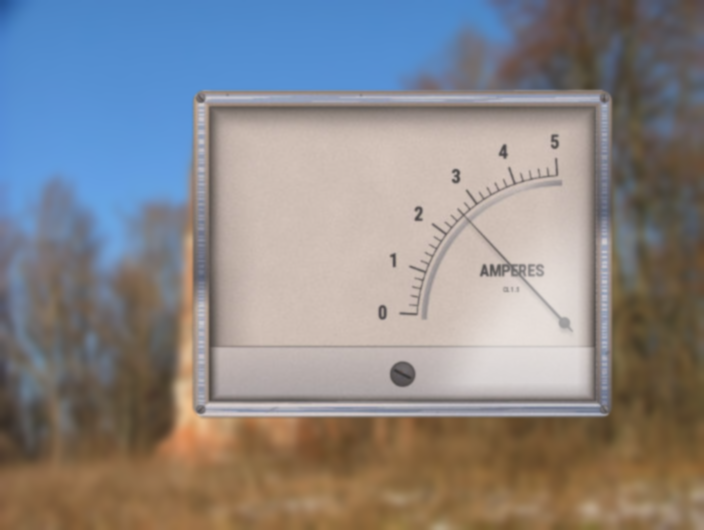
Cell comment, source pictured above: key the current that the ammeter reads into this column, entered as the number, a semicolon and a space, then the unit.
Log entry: 2.6; A
